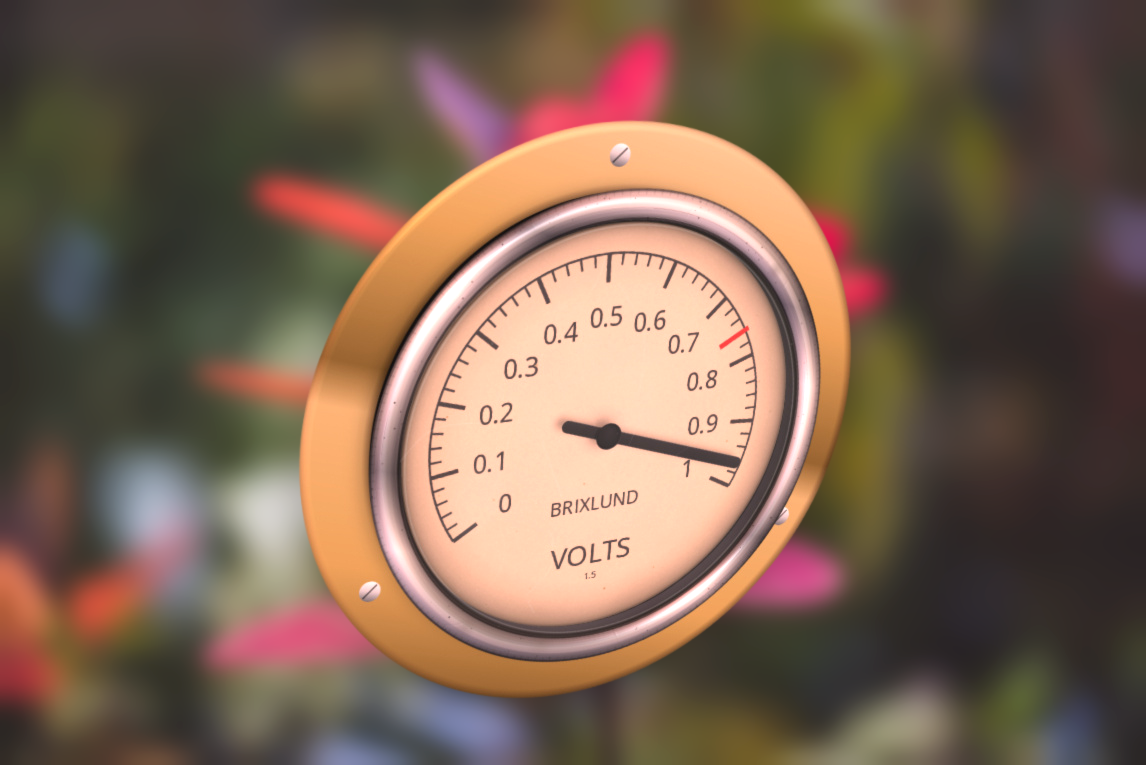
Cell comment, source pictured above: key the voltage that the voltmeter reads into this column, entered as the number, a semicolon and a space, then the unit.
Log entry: 0.96; V
